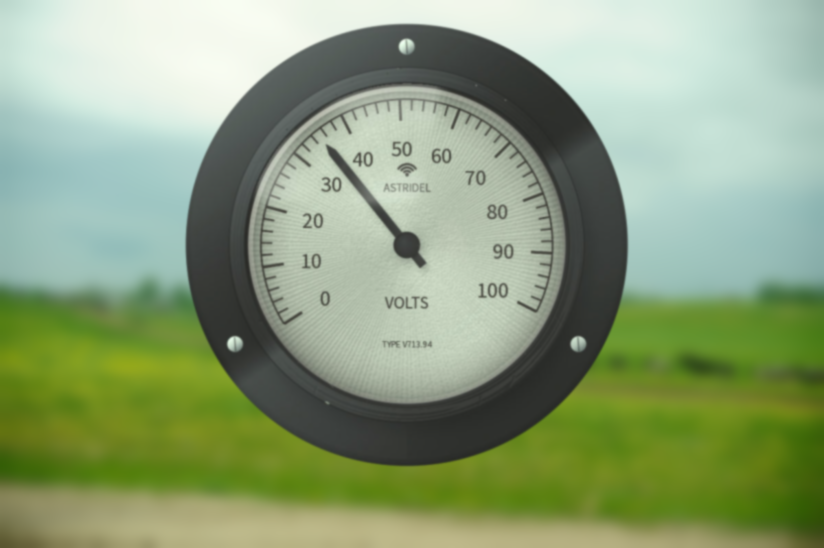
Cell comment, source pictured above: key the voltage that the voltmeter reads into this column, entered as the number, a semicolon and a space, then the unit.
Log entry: 35; V
